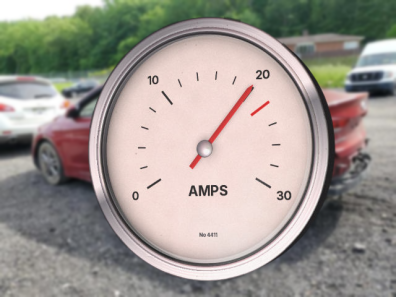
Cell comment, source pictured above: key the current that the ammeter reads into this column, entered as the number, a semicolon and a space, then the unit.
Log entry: 20; A
